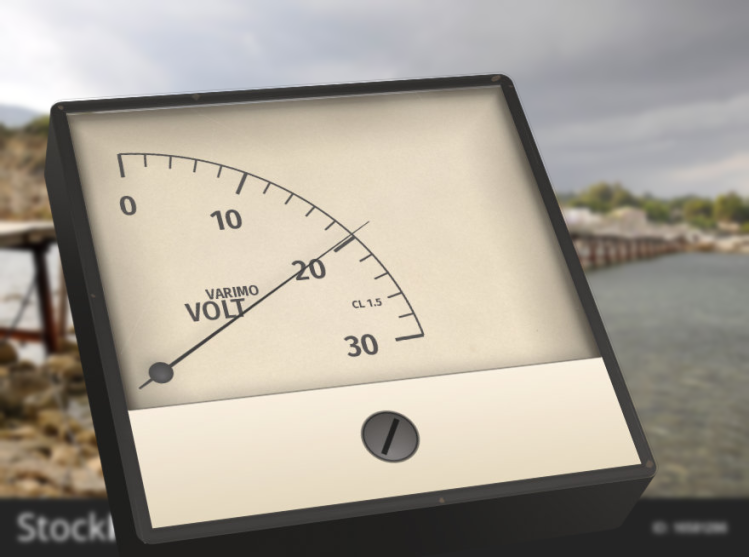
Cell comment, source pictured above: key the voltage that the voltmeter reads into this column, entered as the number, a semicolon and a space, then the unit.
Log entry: 20; V
